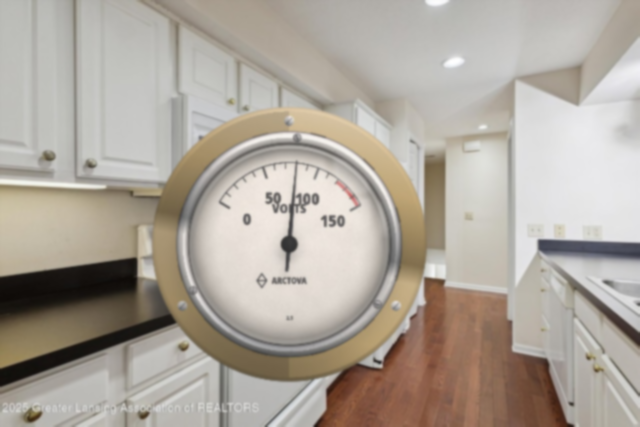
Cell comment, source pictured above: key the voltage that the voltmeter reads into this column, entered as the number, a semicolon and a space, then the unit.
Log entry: 80; V
